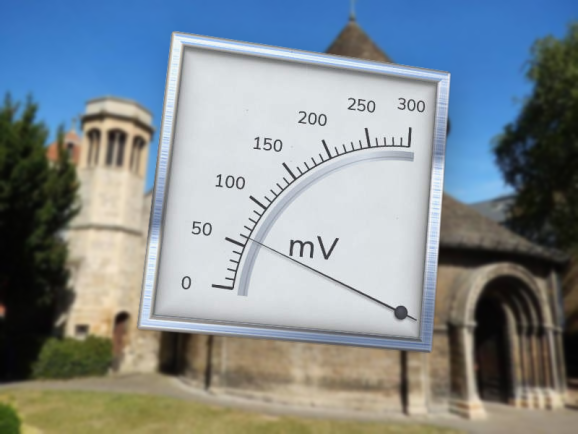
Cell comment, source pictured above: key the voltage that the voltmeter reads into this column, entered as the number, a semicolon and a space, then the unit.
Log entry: 60; mV
